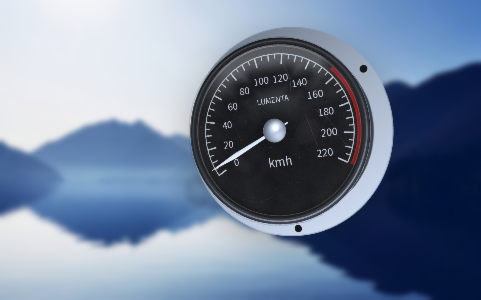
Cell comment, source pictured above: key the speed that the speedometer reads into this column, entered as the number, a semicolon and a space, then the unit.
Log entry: 5; km/h
